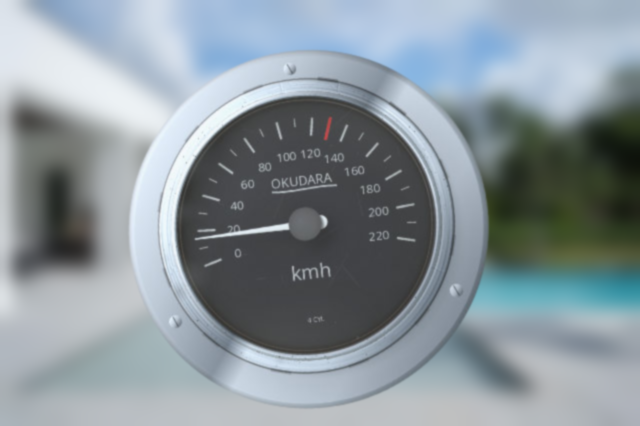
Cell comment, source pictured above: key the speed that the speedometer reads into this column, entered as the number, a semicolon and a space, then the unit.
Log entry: 15; km/h
